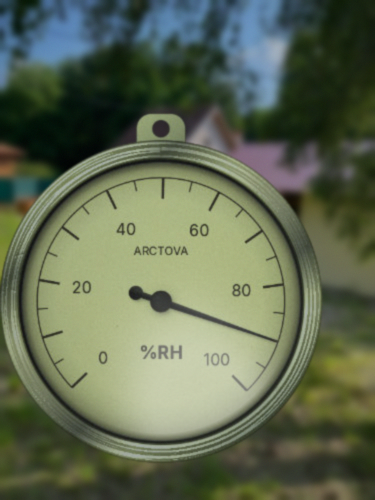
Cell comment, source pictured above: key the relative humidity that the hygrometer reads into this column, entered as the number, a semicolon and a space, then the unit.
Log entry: 90; %
